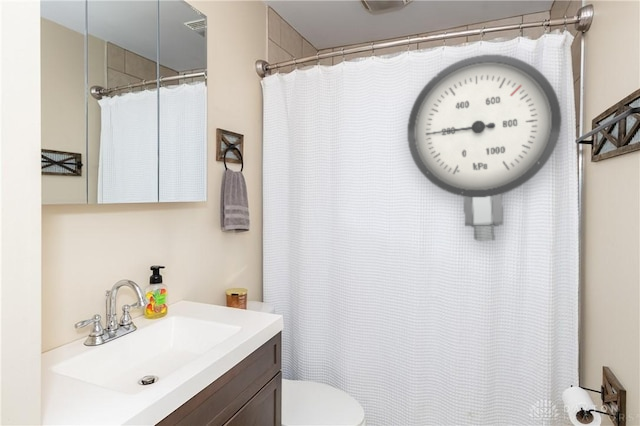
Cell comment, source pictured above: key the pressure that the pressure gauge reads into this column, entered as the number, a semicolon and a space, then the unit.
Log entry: 200; kPa
